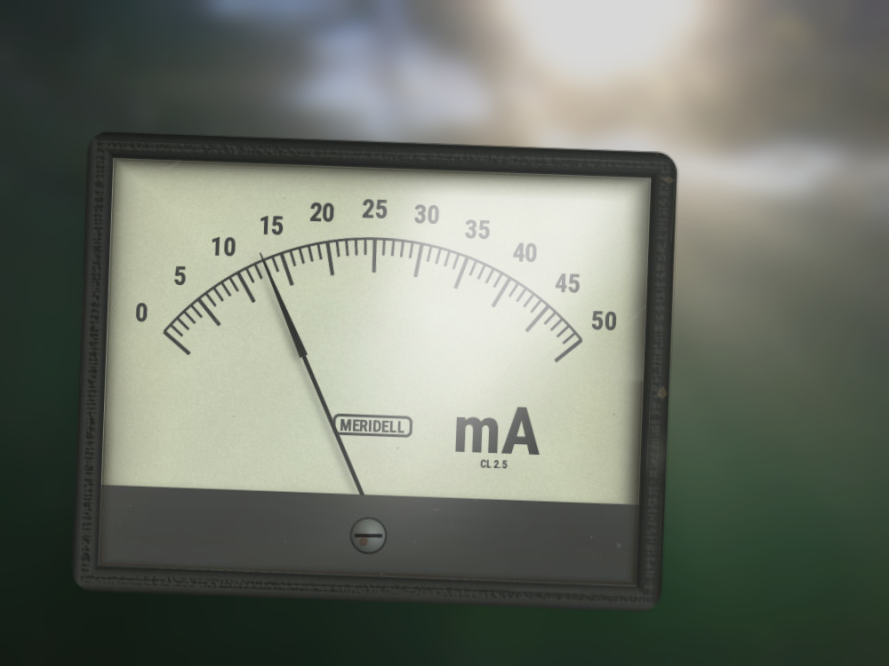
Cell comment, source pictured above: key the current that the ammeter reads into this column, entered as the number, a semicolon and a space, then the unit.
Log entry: 13; mA
